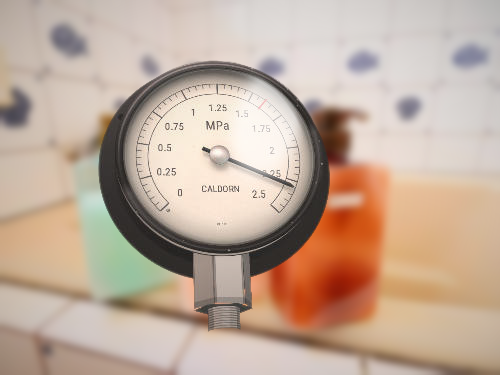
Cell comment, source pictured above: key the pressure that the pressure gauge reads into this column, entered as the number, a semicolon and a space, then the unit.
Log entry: 2.3; MPa
